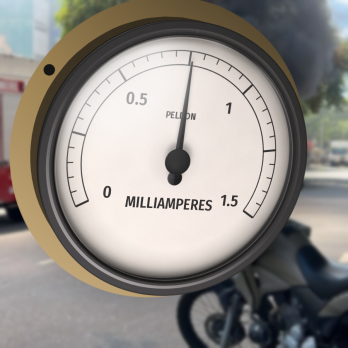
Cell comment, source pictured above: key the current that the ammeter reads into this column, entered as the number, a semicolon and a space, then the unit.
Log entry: 0.75; mA
